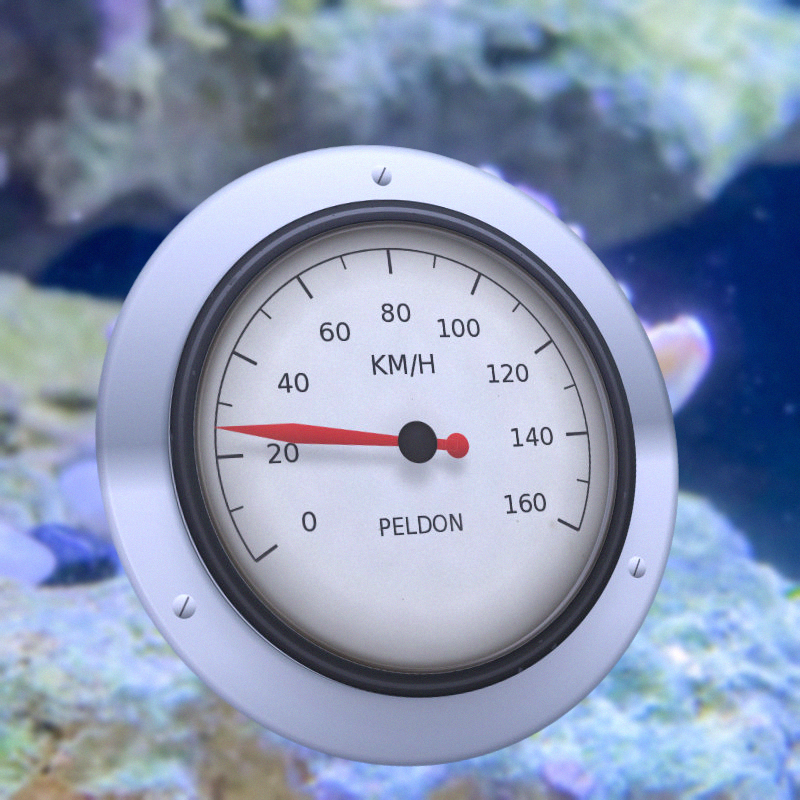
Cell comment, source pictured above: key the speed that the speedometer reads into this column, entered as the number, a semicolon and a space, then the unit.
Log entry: 25; km/h
